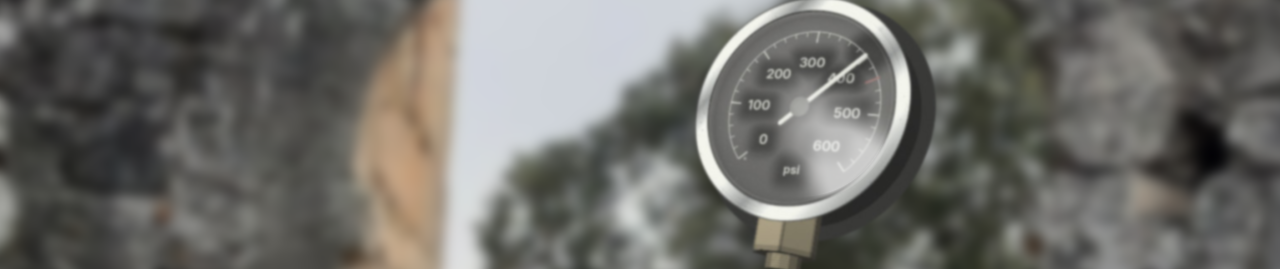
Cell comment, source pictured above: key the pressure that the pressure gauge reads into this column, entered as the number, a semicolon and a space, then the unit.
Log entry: 400; psi
